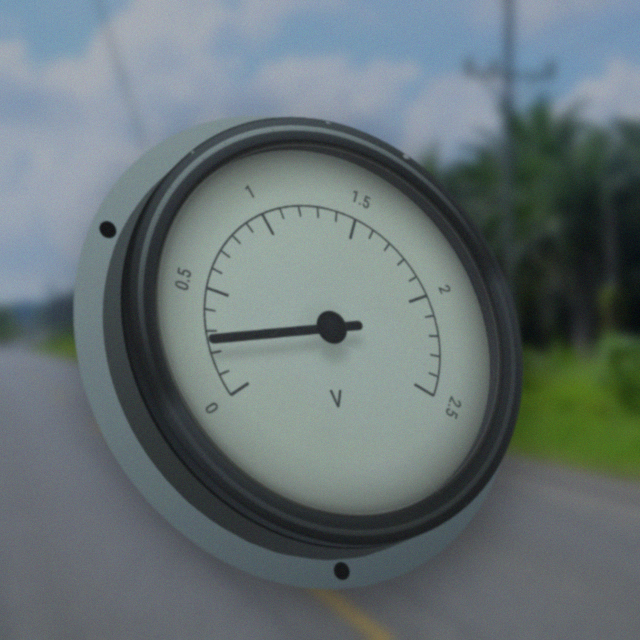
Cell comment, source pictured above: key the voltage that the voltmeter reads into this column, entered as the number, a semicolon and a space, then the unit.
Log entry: 0.25; V
